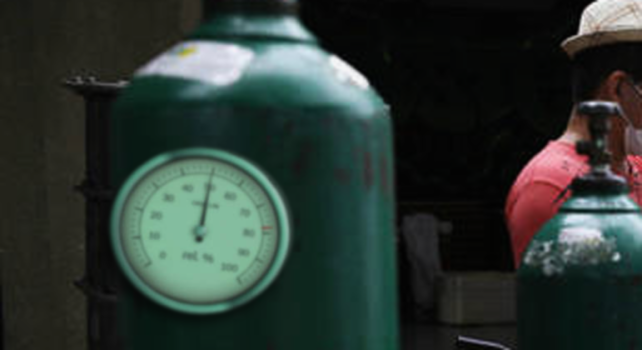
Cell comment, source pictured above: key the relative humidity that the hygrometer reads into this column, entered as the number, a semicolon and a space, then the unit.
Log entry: 50; %
